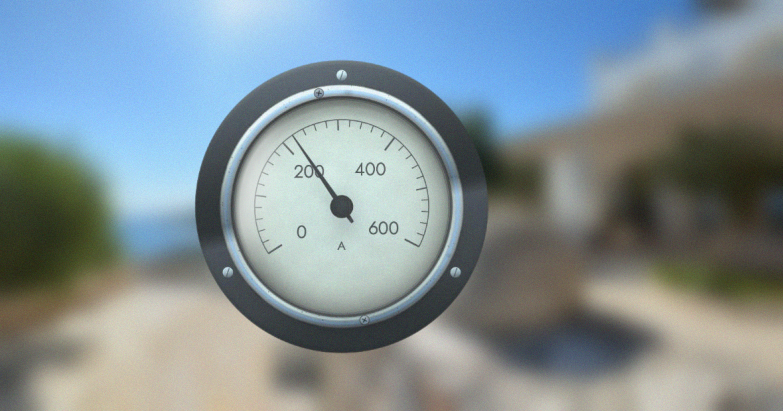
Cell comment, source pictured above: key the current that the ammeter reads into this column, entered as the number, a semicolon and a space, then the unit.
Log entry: 220; A
